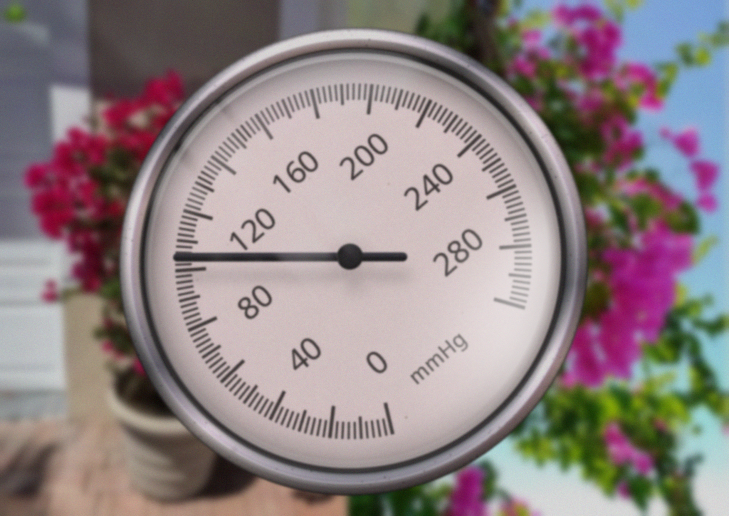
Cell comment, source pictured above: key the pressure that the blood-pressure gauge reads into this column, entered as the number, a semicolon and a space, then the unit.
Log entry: 104; mmHg
